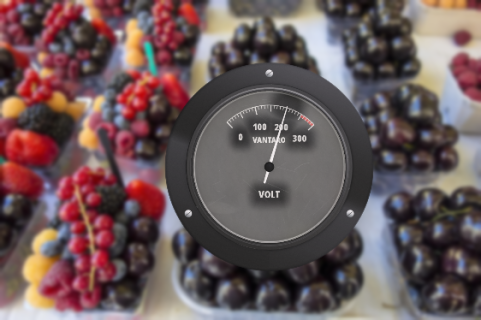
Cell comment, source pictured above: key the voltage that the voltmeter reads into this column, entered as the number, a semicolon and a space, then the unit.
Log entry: 200; V
